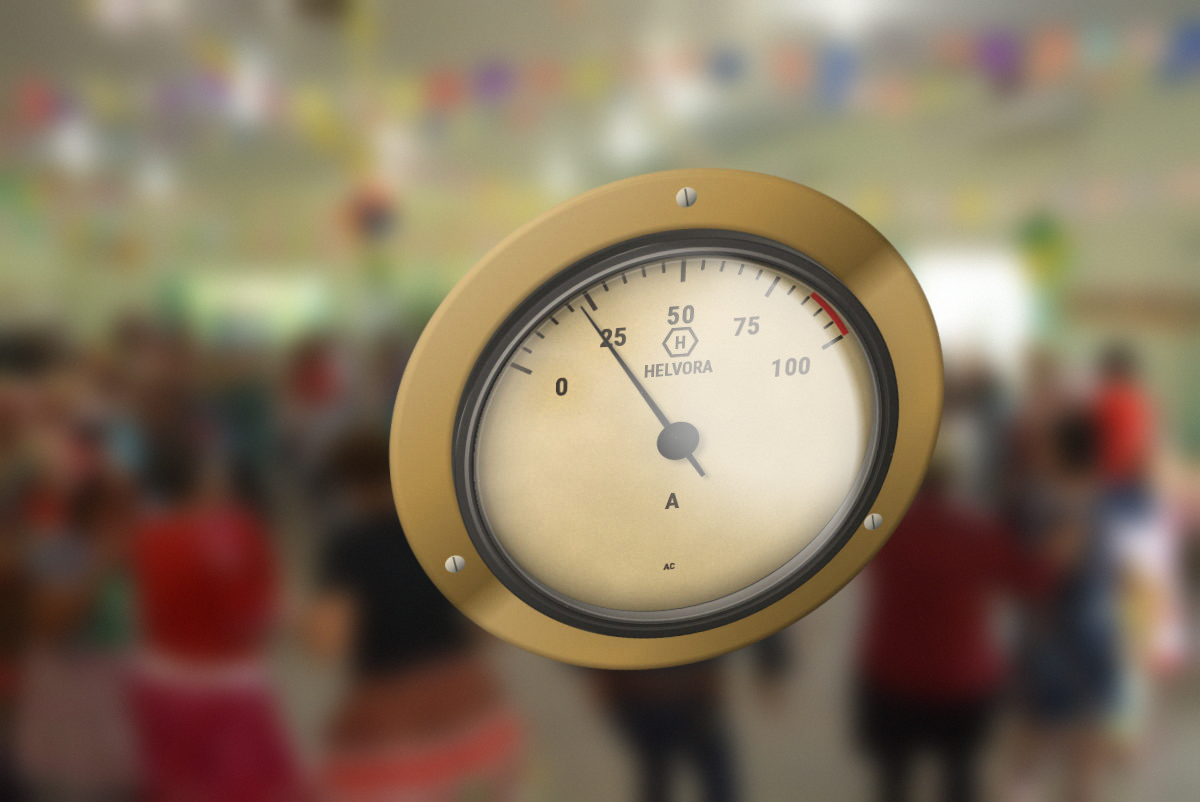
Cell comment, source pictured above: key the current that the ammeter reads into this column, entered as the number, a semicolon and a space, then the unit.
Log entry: 22.5; A
